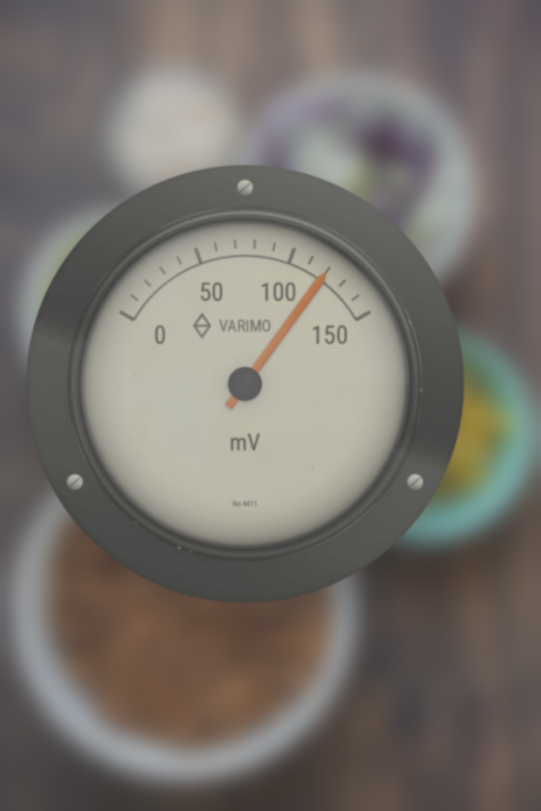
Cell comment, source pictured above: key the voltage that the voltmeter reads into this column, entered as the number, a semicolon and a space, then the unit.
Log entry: 120; mV
